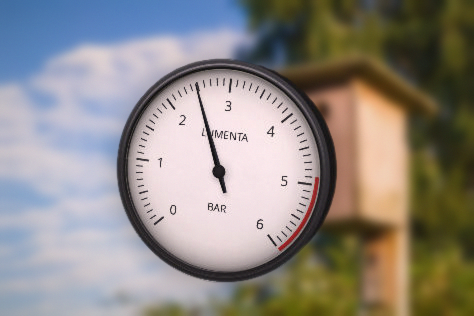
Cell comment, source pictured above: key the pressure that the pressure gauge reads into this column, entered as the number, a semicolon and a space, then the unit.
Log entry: 2.5; bar
